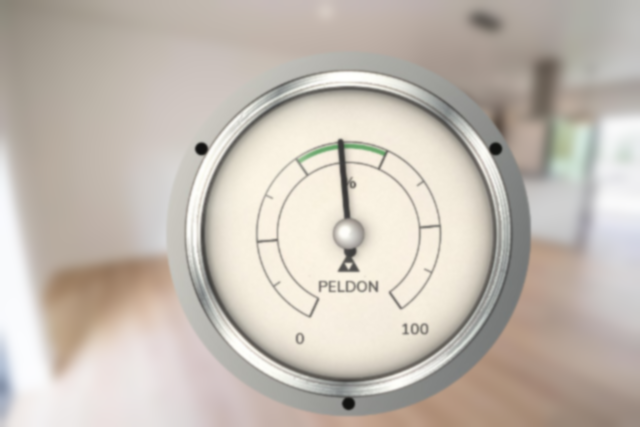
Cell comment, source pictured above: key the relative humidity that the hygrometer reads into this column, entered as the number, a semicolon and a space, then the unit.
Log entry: 50; %
